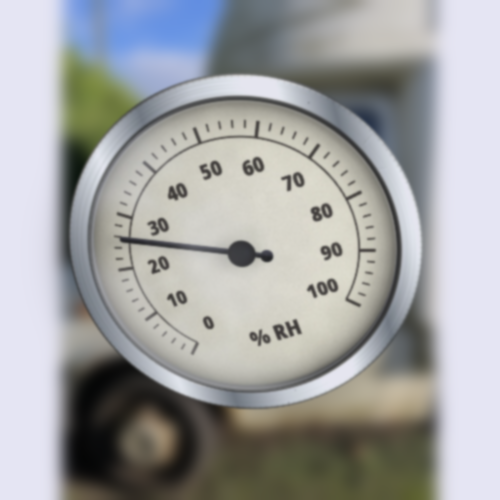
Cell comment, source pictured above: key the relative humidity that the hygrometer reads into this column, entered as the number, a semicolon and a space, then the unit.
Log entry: 26; %
